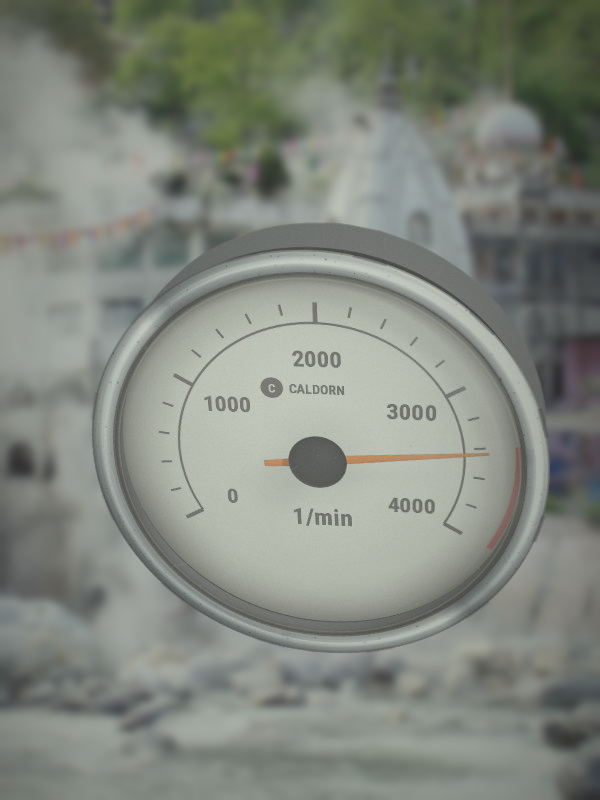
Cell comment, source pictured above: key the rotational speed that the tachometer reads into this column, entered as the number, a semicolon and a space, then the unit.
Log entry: 3400; rpm
